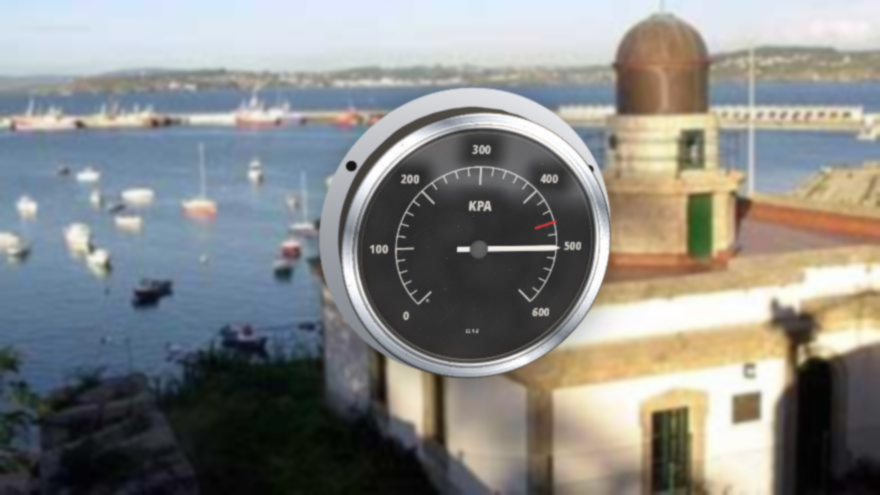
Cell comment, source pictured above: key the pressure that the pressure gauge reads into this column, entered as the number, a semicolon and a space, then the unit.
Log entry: 500; kPa
